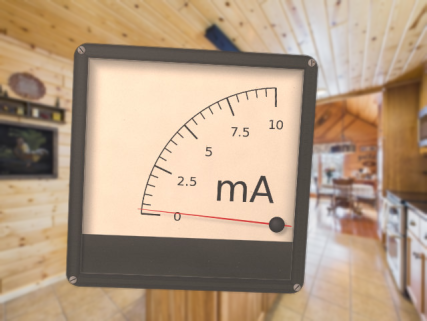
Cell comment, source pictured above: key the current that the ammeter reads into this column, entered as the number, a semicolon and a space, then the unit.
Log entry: 0.25; mA
